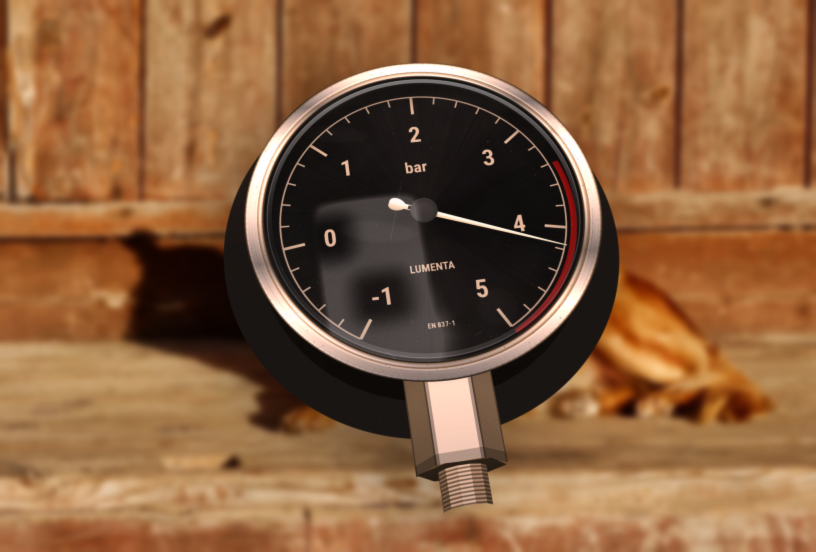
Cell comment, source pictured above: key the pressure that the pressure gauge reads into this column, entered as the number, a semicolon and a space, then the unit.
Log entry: 4.2; bar
